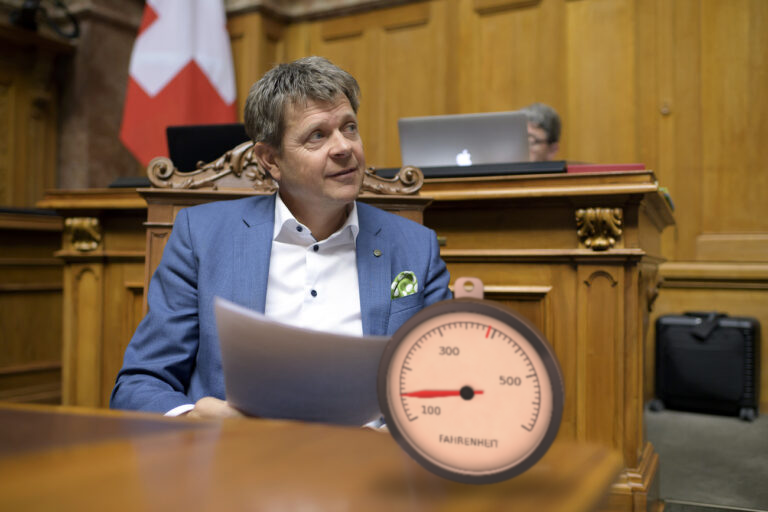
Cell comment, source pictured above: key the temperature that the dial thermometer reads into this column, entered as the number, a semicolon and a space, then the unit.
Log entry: 150; °F
